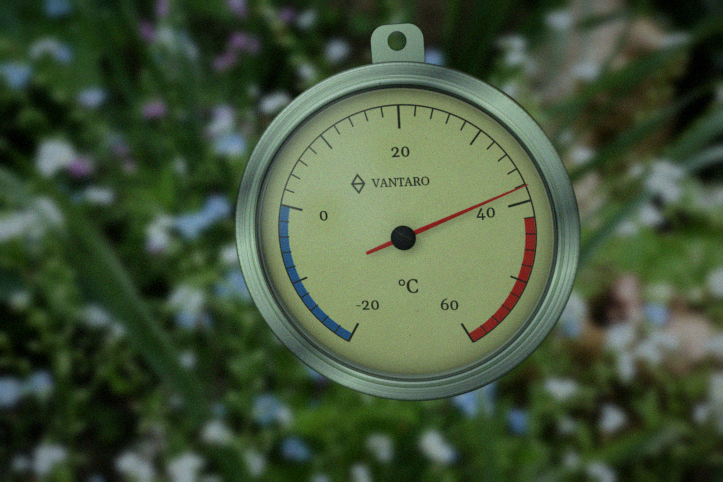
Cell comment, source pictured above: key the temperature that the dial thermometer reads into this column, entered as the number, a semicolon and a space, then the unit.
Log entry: 38; °C
